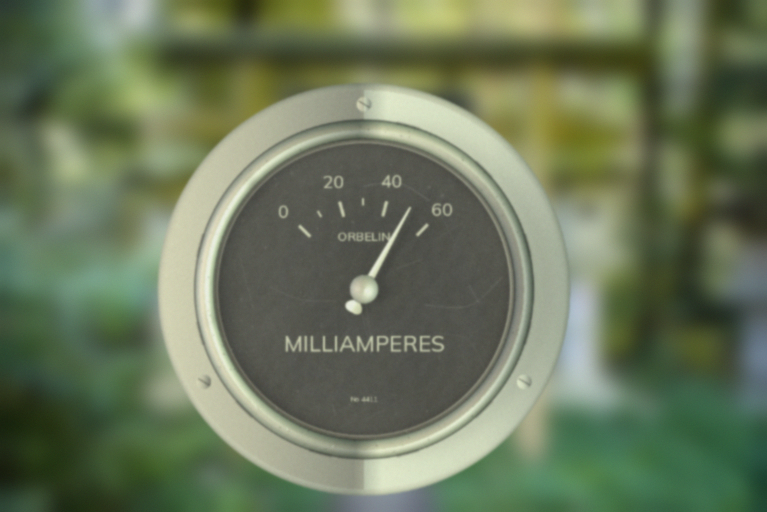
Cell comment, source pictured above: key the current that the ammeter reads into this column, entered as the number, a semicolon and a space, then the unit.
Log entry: 50; mA
